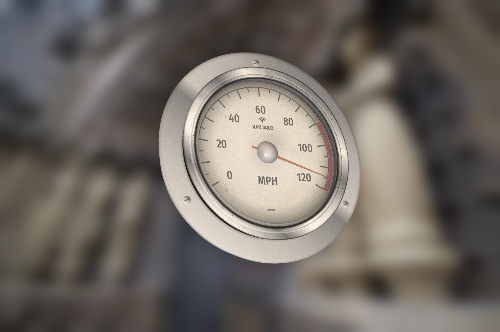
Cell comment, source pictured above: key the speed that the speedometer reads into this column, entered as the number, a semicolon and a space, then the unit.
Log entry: 115; mph
